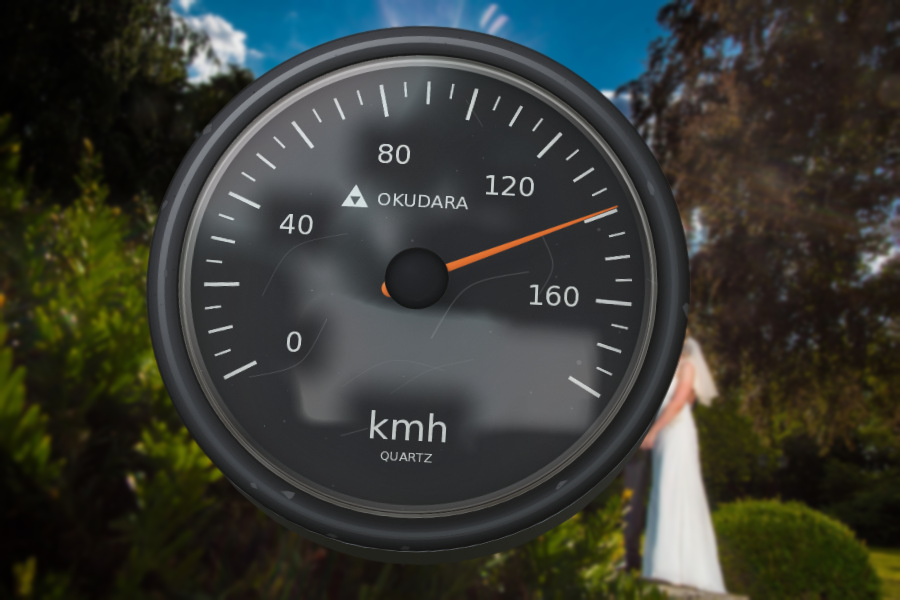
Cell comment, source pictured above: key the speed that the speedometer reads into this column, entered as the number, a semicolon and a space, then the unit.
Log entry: 140; km/h
